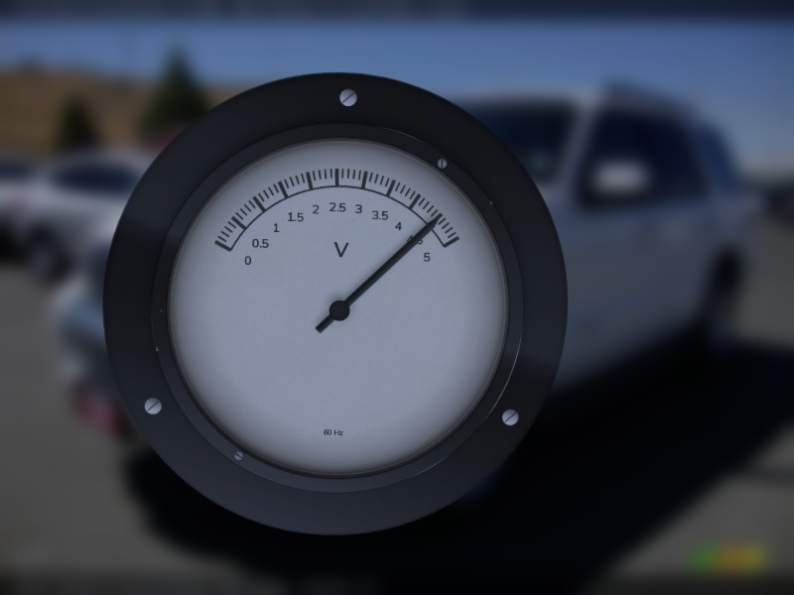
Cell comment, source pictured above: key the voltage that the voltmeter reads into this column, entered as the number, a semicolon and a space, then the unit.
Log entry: 4.5; V
